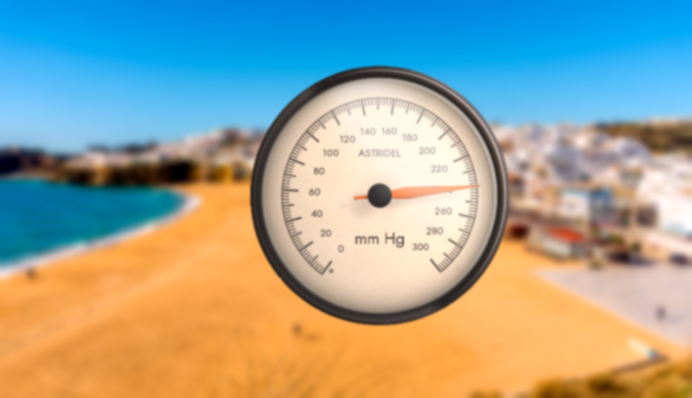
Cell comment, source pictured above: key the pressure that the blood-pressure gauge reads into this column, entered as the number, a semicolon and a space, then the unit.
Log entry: 240; mmHg
